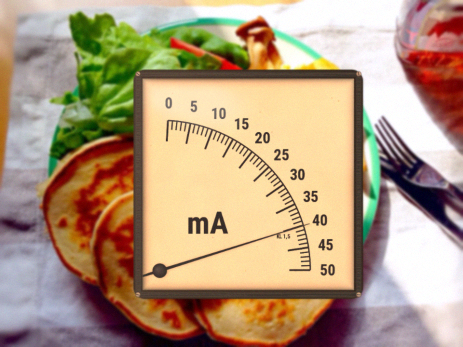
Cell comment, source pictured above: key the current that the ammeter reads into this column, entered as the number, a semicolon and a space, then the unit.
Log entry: 40; mA
